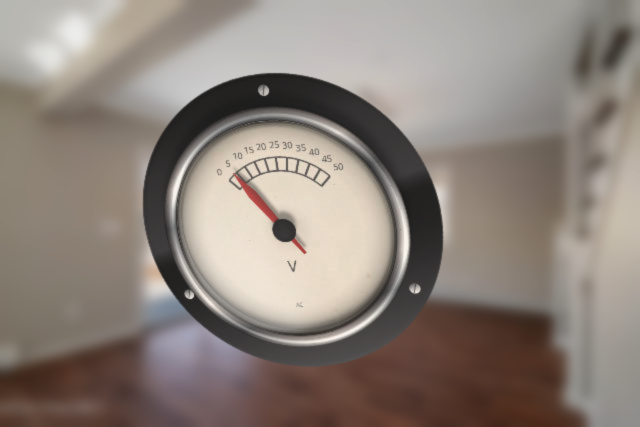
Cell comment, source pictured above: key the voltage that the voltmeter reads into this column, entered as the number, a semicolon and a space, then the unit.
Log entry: 5; V
